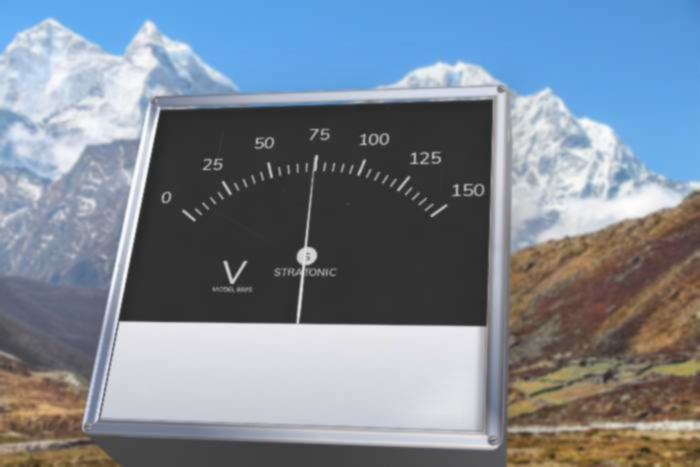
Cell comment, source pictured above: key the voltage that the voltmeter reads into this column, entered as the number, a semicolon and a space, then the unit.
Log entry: 75; V
